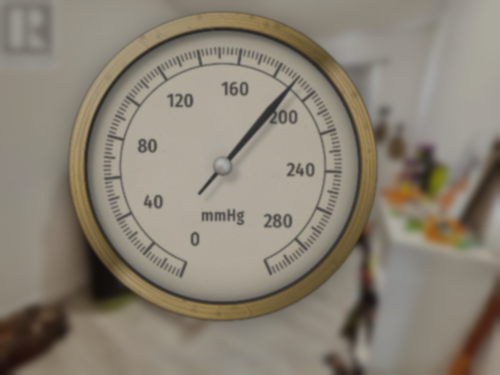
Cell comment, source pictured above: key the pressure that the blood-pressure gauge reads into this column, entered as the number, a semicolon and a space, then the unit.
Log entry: 190; mmHg
